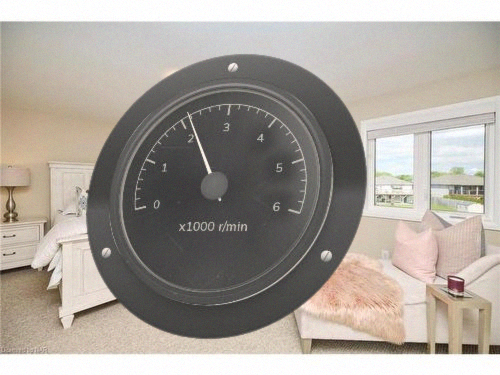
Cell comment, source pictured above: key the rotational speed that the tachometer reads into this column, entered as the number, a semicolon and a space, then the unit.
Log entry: 2200; rpm
